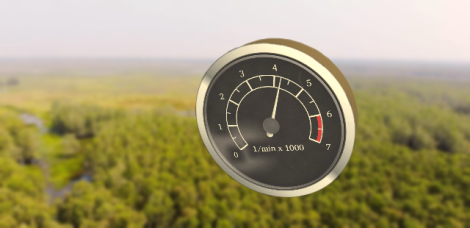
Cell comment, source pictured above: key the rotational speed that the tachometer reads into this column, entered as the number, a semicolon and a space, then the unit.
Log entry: 4250; rpm
